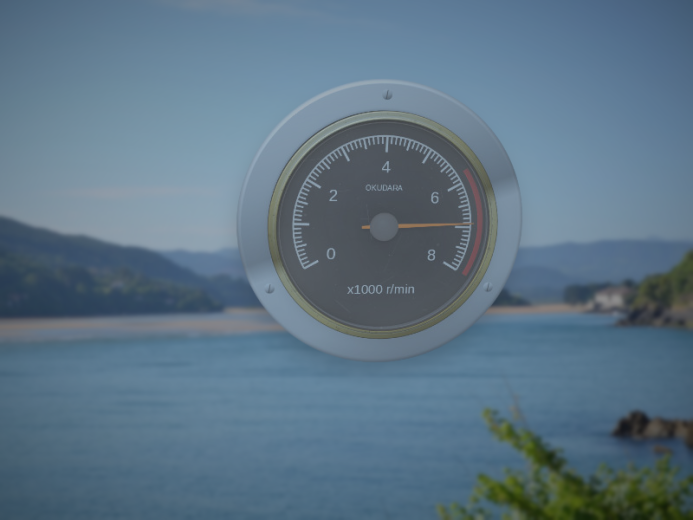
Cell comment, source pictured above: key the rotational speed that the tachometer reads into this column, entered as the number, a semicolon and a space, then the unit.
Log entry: 6900; rpm
